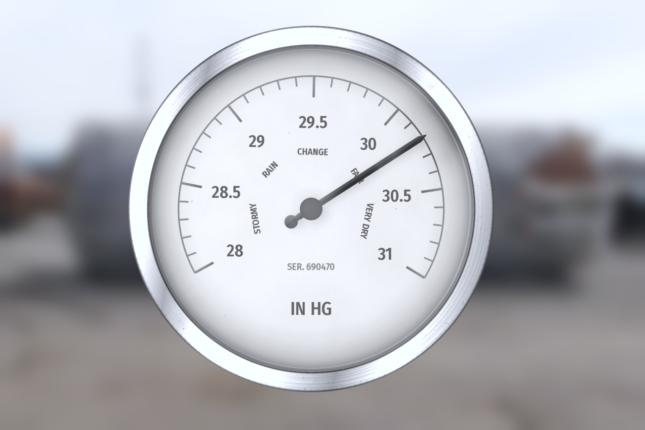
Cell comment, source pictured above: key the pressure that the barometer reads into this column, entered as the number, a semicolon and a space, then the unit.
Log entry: 30.2; inHg
